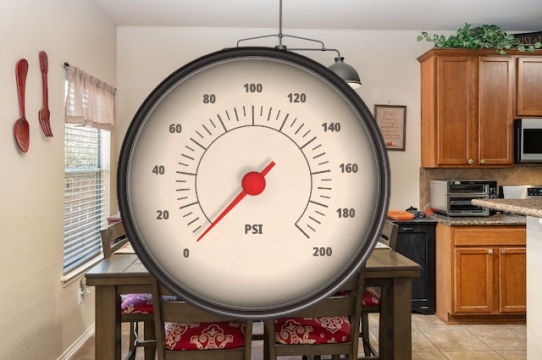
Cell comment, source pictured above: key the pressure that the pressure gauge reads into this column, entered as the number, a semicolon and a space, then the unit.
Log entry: 0; psi
